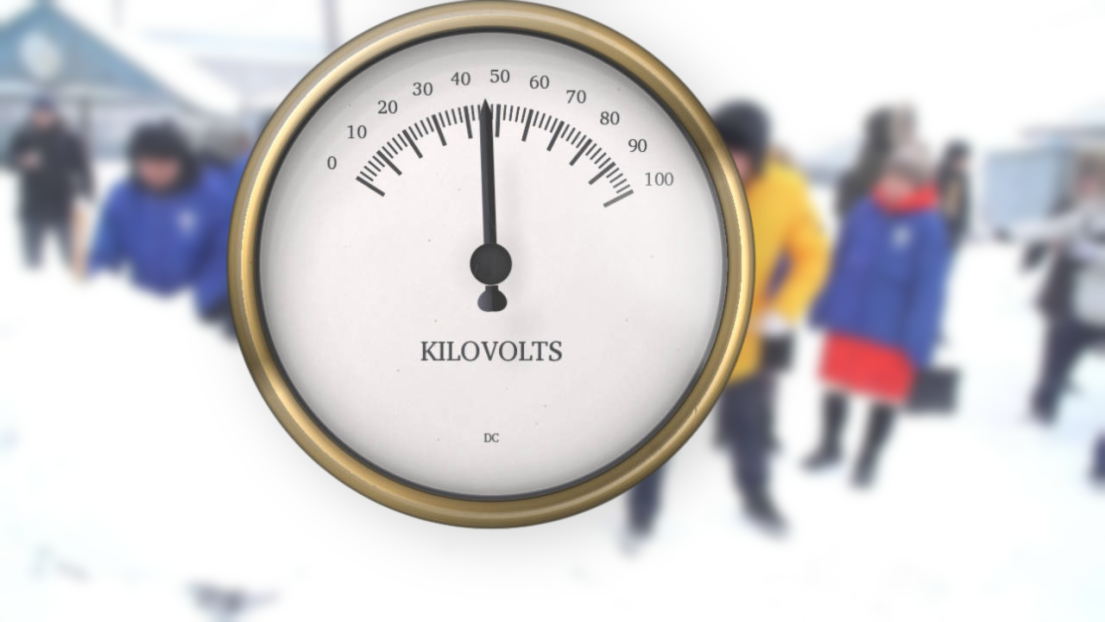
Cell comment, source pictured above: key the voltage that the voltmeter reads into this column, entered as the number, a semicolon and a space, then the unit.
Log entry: 46; kV
